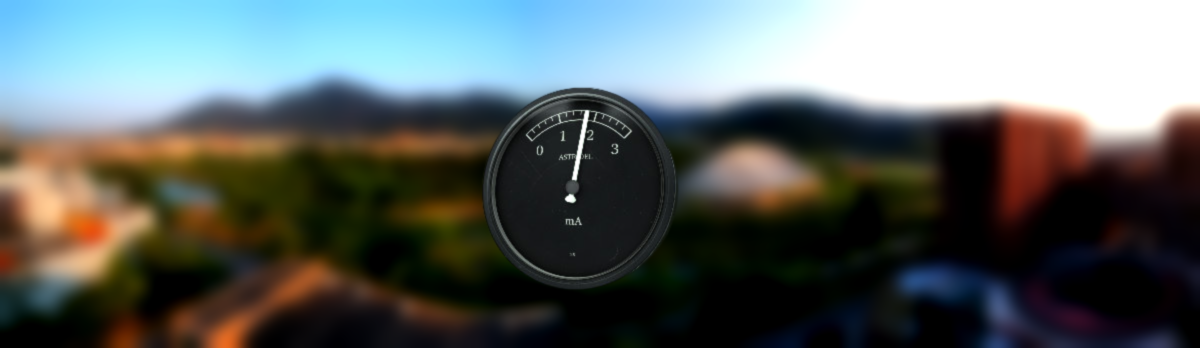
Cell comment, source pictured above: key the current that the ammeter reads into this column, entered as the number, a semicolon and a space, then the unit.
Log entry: 1.8; mA
